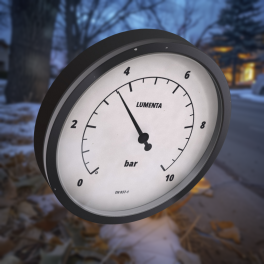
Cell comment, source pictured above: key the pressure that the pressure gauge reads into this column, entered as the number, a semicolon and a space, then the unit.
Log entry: 3.5; bar
